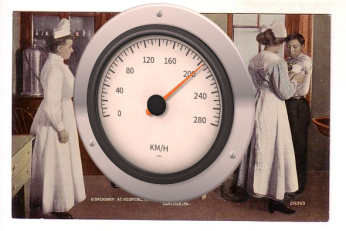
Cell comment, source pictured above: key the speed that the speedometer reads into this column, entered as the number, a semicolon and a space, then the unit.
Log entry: 205; km/h
